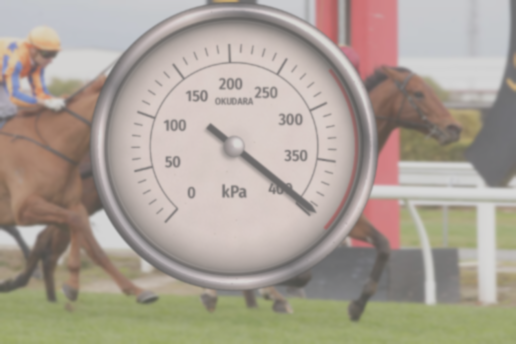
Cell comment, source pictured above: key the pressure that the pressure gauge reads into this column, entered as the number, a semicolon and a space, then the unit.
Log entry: 395; kPa
